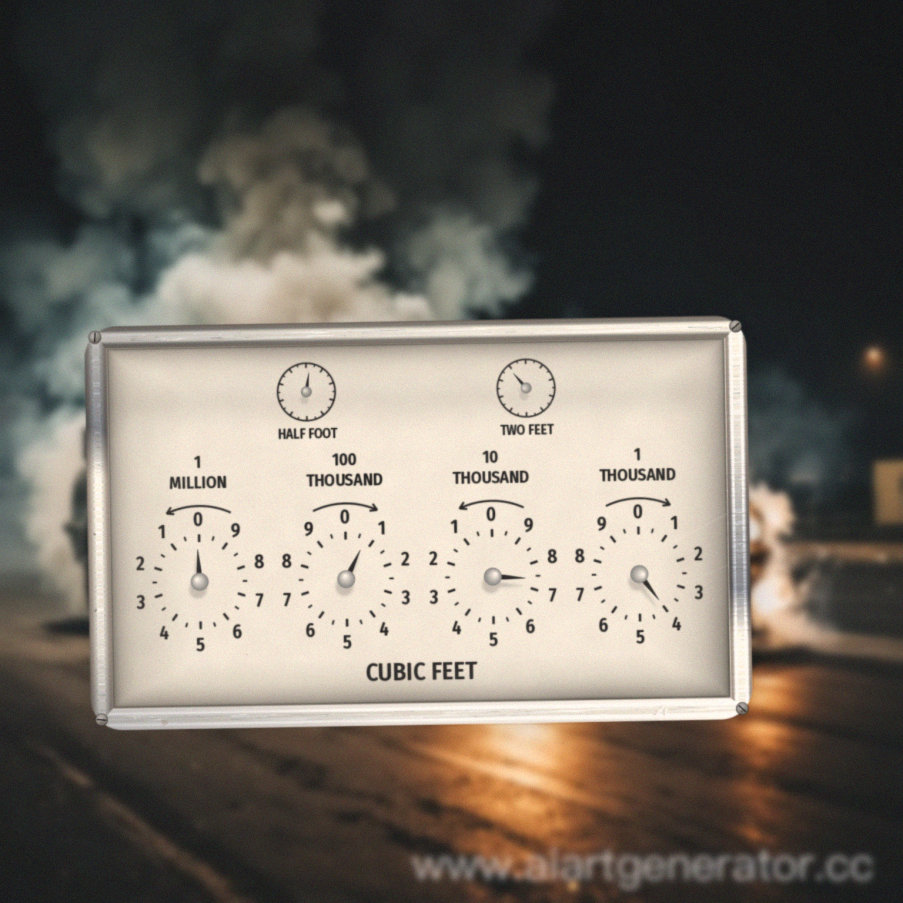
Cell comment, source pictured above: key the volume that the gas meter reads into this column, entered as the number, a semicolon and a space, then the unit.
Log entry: 7400; ft³
